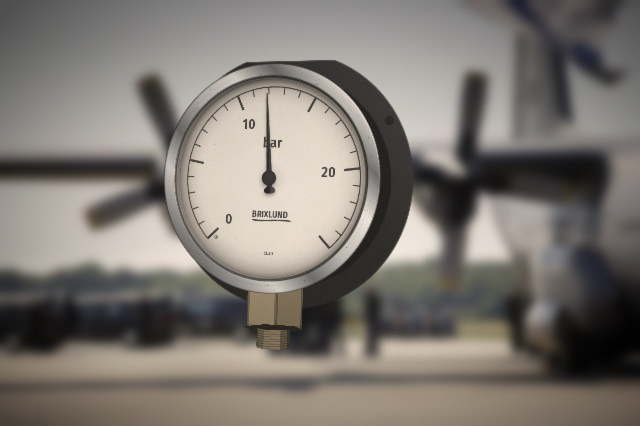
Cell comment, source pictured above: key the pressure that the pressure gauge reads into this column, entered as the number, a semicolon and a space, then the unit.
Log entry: 12; bar
